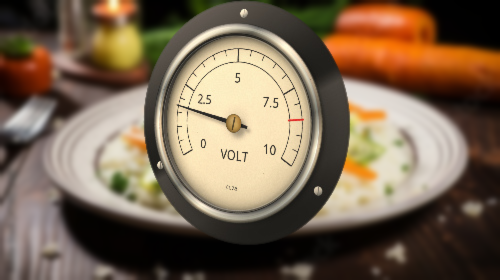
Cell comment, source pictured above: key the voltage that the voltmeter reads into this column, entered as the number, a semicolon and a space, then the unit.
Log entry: 1.75; V
